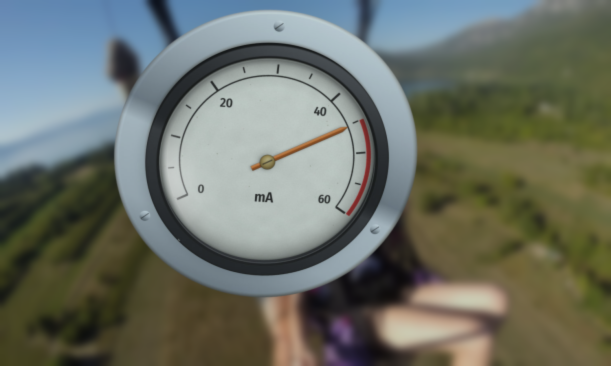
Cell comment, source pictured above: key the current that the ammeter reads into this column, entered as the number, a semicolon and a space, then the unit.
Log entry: 45; mA
